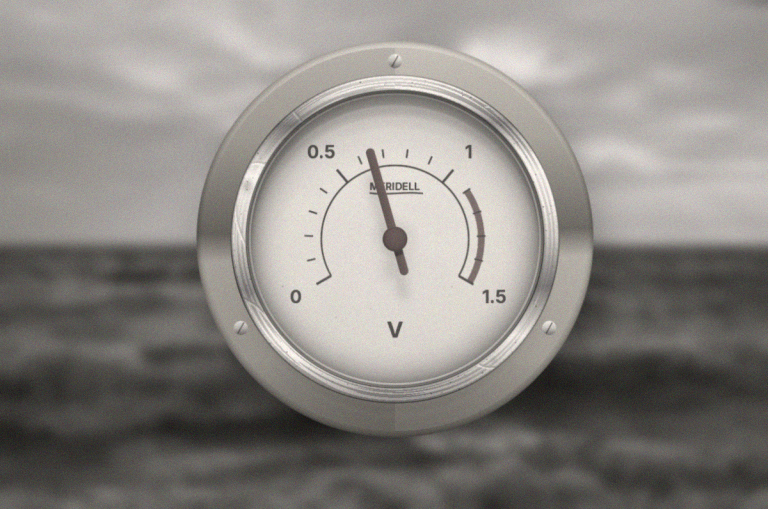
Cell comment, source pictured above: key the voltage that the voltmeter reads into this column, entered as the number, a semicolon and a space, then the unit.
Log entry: 0.65; V
